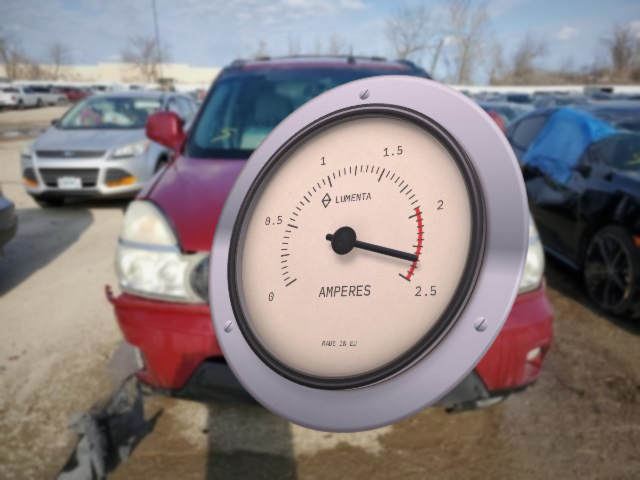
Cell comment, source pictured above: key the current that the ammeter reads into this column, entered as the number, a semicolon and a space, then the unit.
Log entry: 2.35; A
